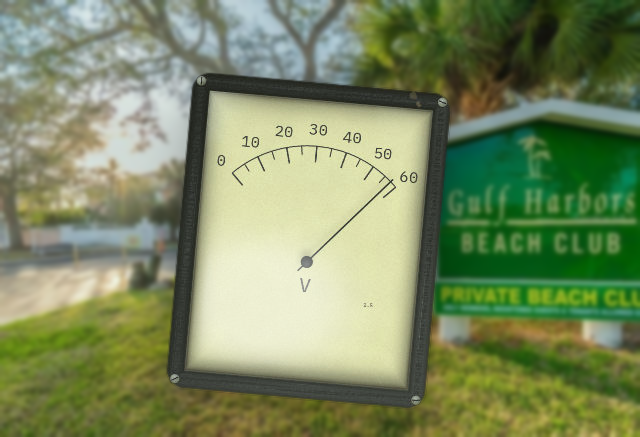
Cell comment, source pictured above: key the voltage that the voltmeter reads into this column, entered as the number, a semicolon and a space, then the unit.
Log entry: 57.5; V
